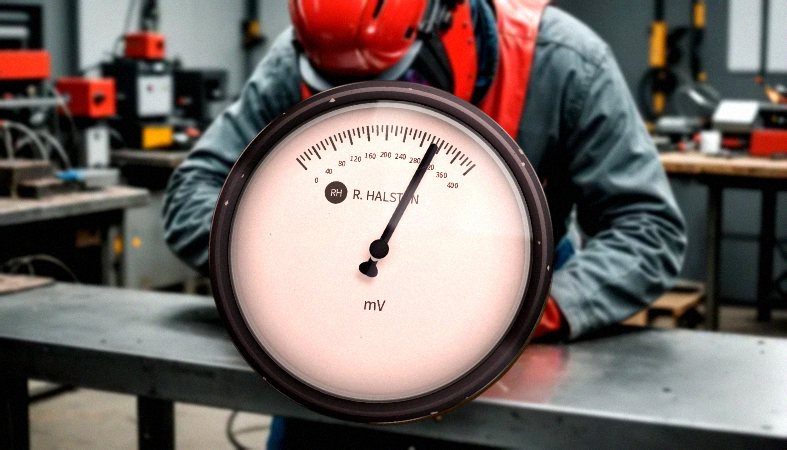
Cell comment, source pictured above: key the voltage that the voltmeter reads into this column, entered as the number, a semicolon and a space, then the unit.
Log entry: 310; mV
